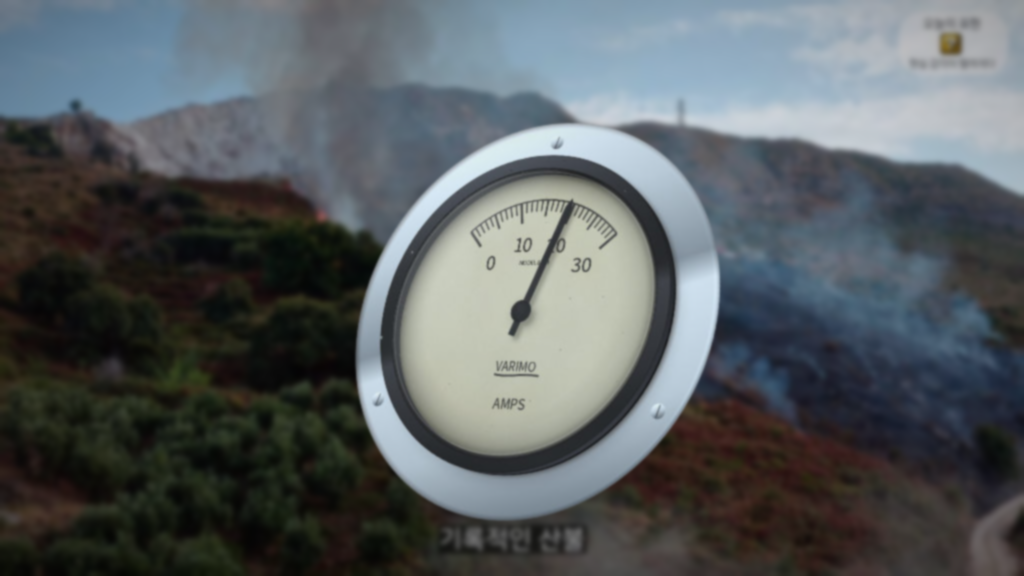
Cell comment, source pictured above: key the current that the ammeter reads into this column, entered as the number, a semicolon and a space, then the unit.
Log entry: 20; A
